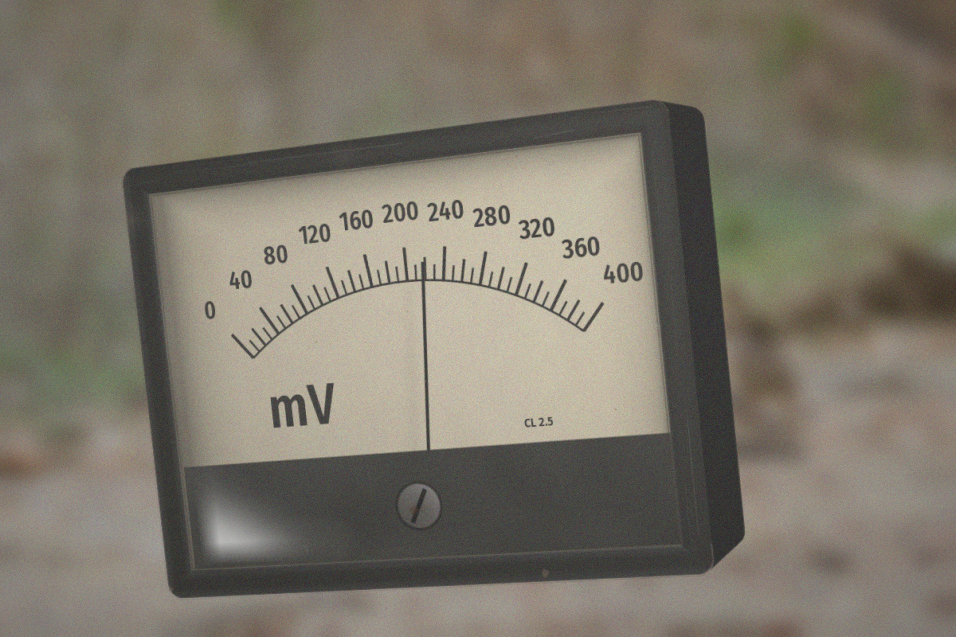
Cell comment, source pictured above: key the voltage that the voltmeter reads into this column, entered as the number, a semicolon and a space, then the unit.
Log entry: 220; mV
